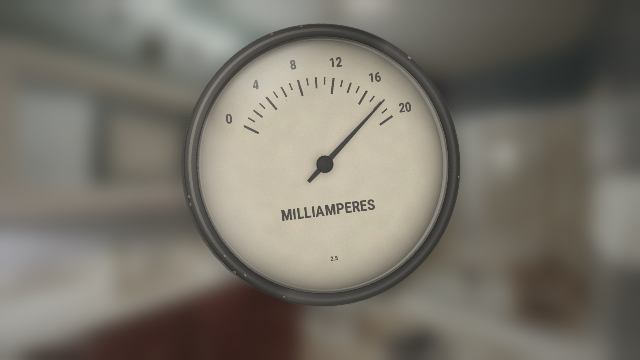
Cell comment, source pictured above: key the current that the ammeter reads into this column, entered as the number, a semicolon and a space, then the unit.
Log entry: 18; mA
